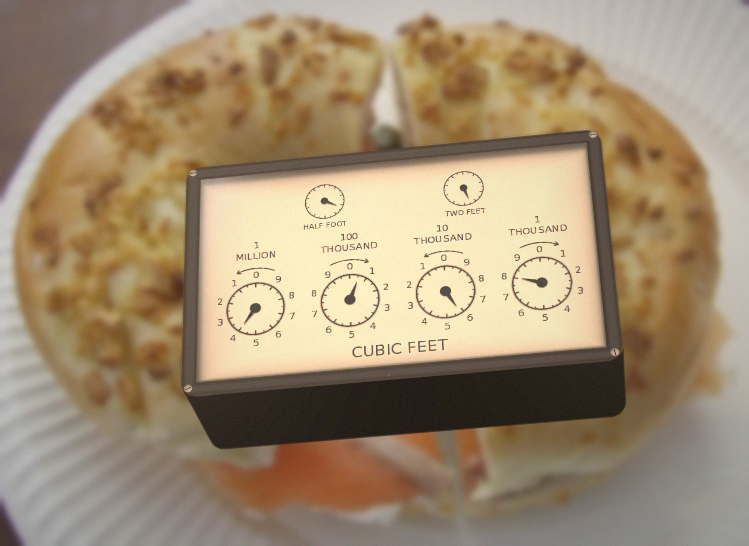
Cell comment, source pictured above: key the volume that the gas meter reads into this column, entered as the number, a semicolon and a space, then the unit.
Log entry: 405800; ft³
